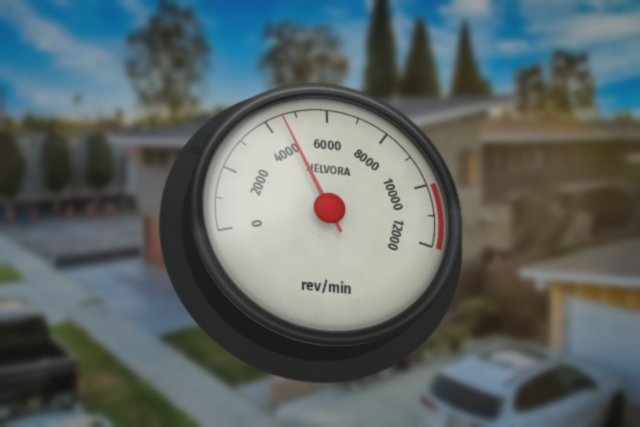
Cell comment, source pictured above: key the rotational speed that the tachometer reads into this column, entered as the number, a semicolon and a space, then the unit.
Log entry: 4500; rpm
